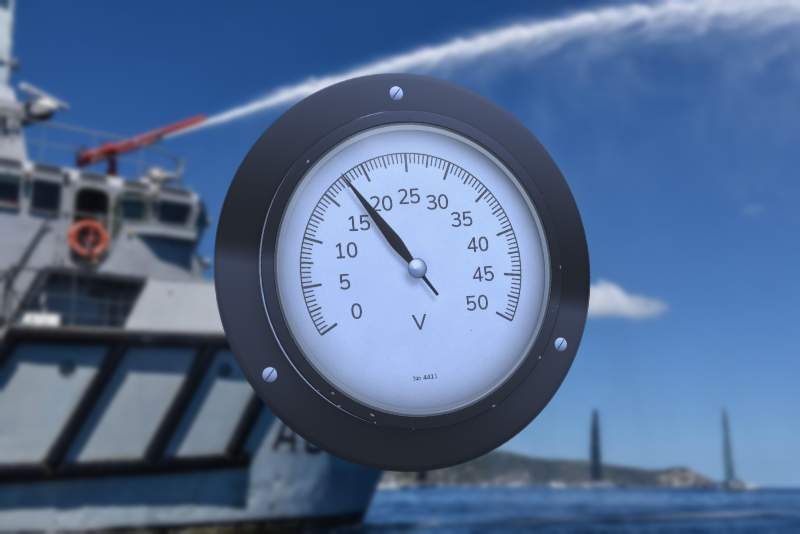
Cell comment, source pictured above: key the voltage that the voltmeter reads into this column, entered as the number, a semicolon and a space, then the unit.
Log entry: 17.5; V
